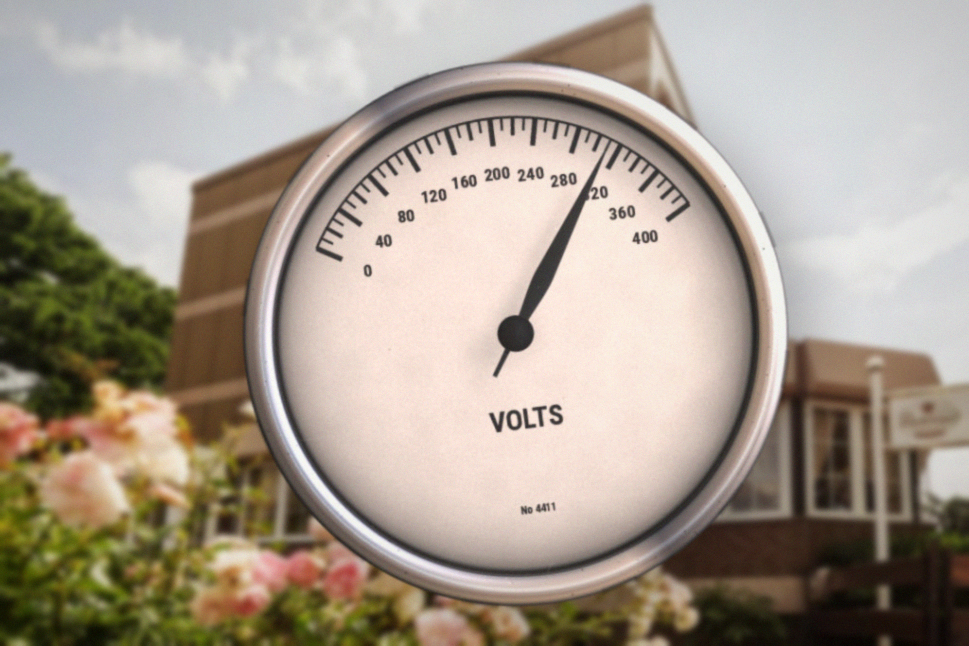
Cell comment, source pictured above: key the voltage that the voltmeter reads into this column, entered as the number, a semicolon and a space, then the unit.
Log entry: 310; V
